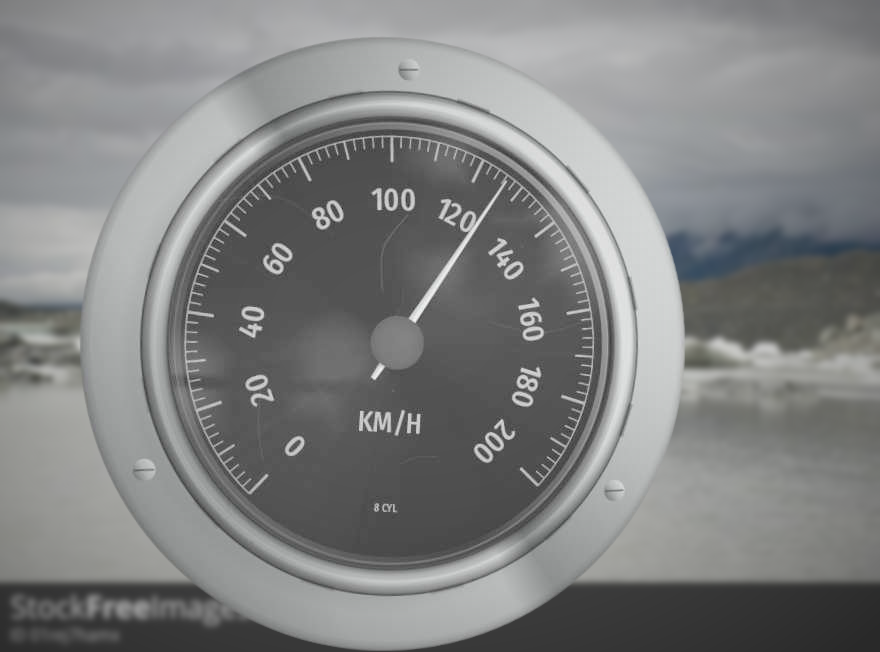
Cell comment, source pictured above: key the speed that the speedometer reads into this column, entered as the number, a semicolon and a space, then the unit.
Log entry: 126; km/h
